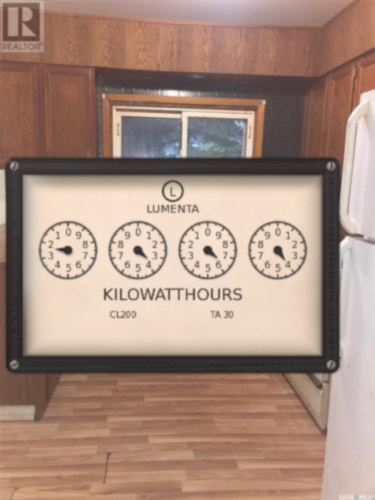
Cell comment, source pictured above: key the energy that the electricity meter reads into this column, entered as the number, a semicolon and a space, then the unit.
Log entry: 2364; kWh
